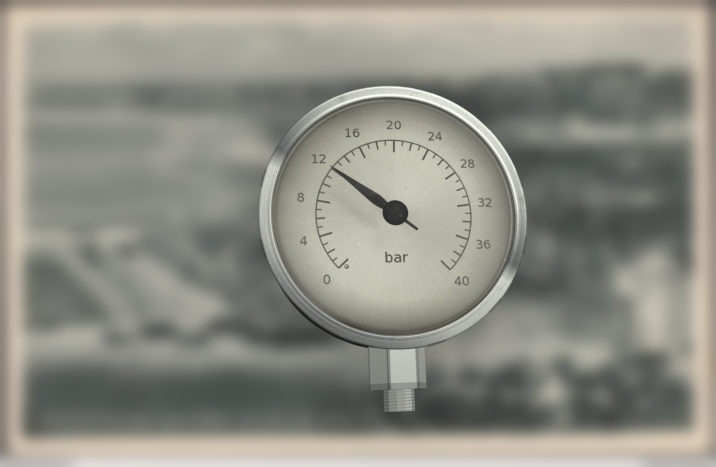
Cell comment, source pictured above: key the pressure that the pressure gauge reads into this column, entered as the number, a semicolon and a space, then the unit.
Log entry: 12; bar
